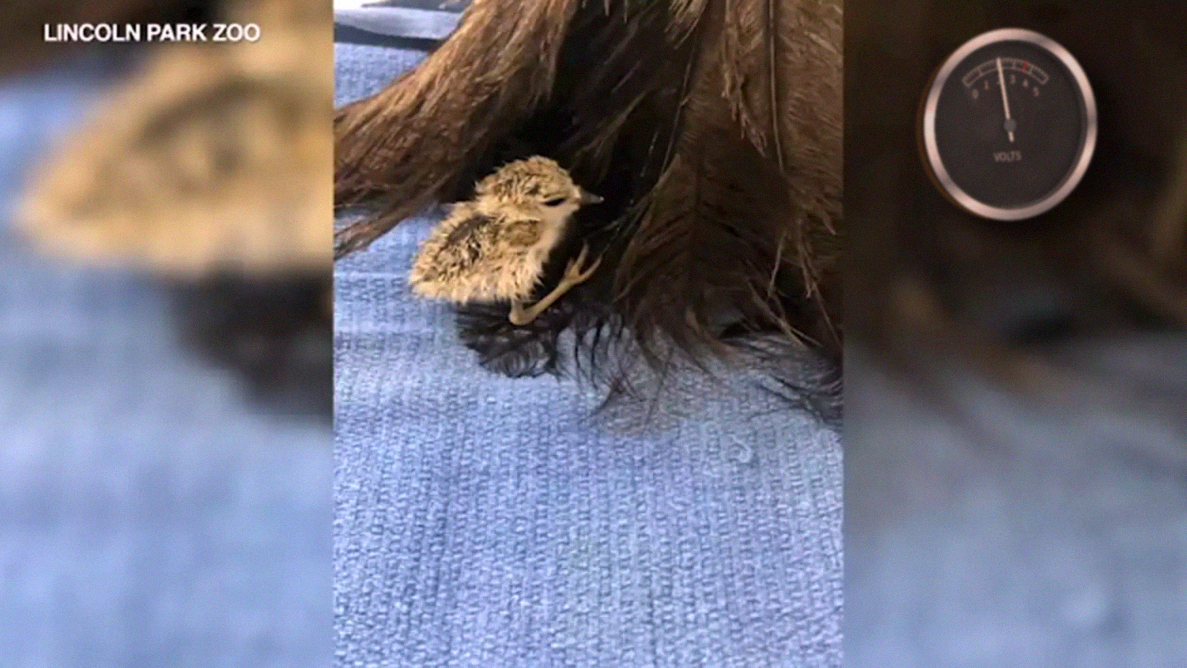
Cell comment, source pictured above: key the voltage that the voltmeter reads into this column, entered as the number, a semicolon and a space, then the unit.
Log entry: 2; V
